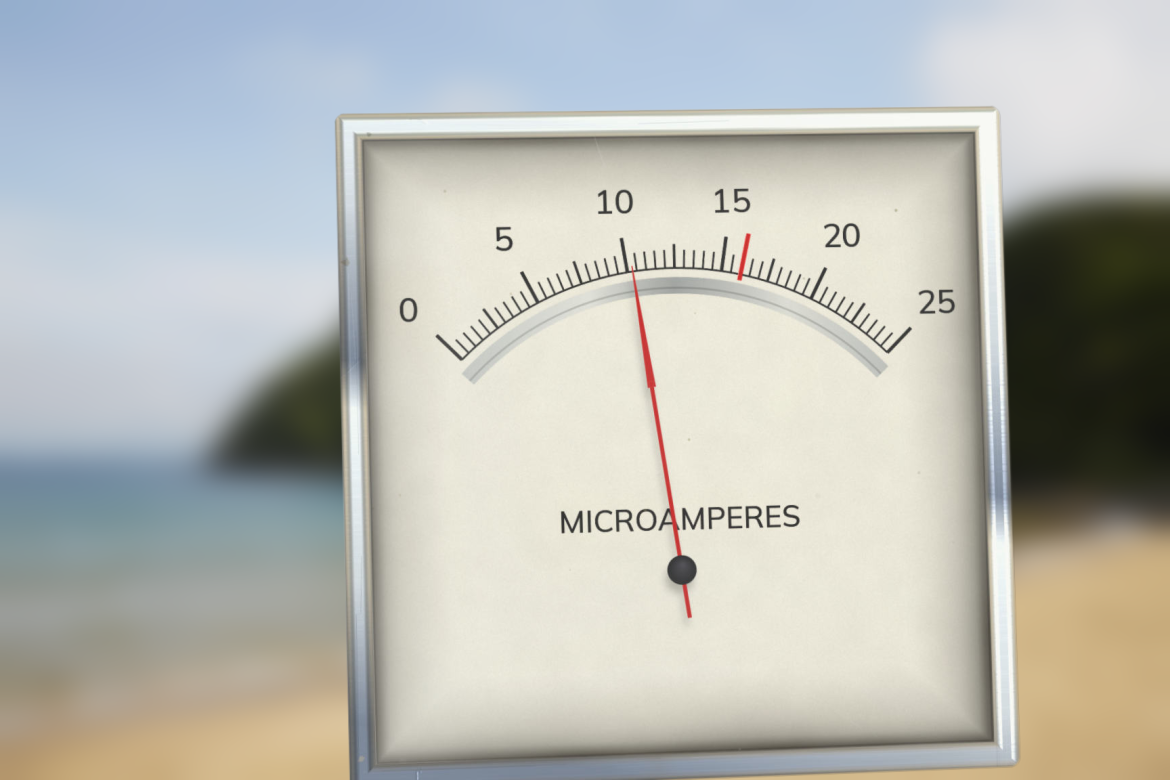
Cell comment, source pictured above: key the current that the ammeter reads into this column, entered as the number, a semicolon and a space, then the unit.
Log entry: 10.25; µA
